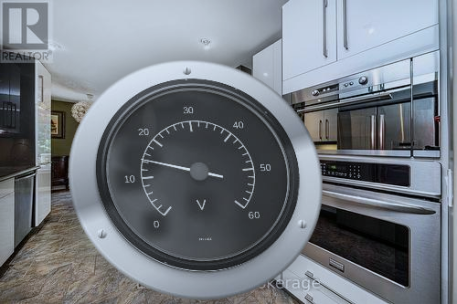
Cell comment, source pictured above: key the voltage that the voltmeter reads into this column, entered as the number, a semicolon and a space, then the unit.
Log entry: 14; V
